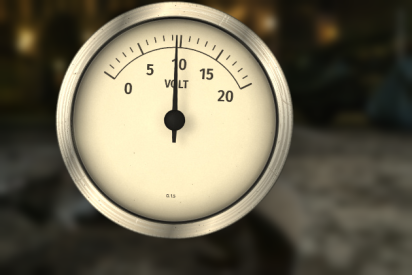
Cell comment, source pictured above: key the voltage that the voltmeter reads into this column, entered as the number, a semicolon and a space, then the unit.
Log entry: 9.5; V
